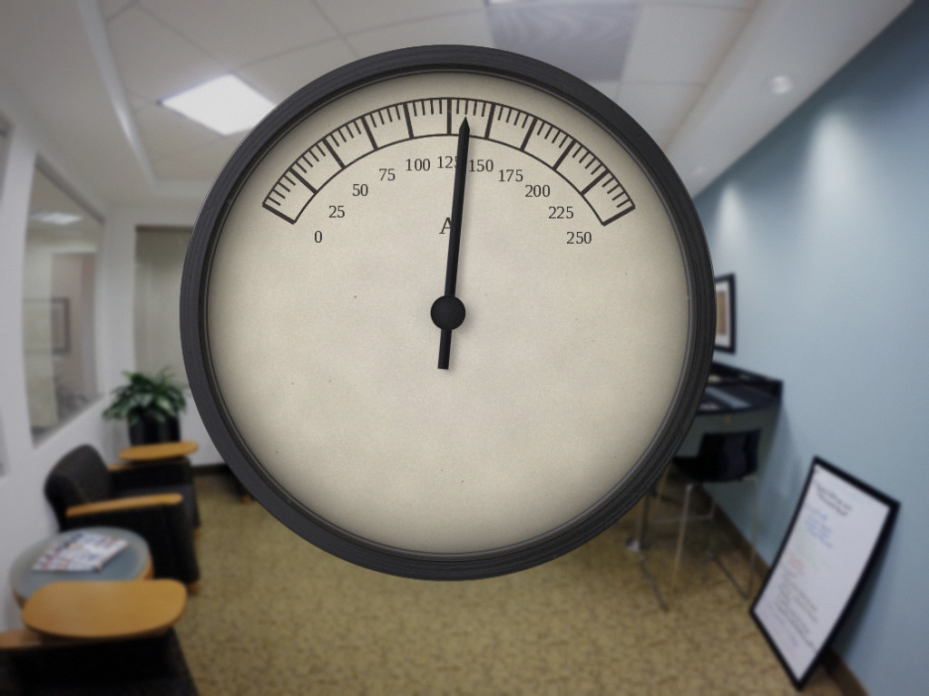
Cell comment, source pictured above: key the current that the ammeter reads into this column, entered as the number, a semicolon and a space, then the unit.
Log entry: 135; A
